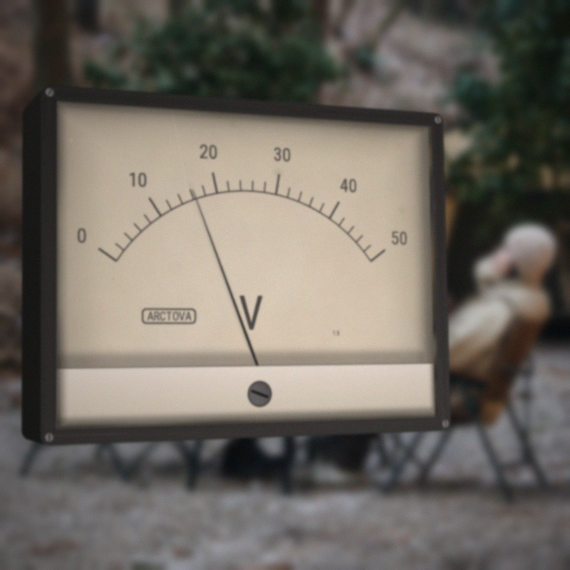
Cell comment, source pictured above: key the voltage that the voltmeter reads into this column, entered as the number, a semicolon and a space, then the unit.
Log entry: 16; V
